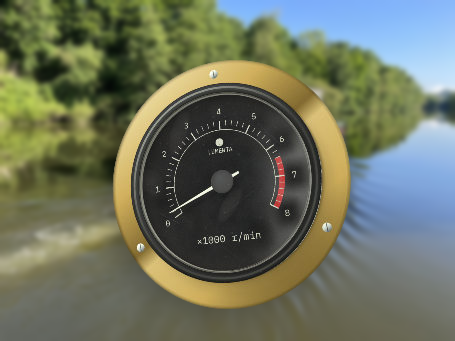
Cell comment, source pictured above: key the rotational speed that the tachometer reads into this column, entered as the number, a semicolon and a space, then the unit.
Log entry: 200; rpm
